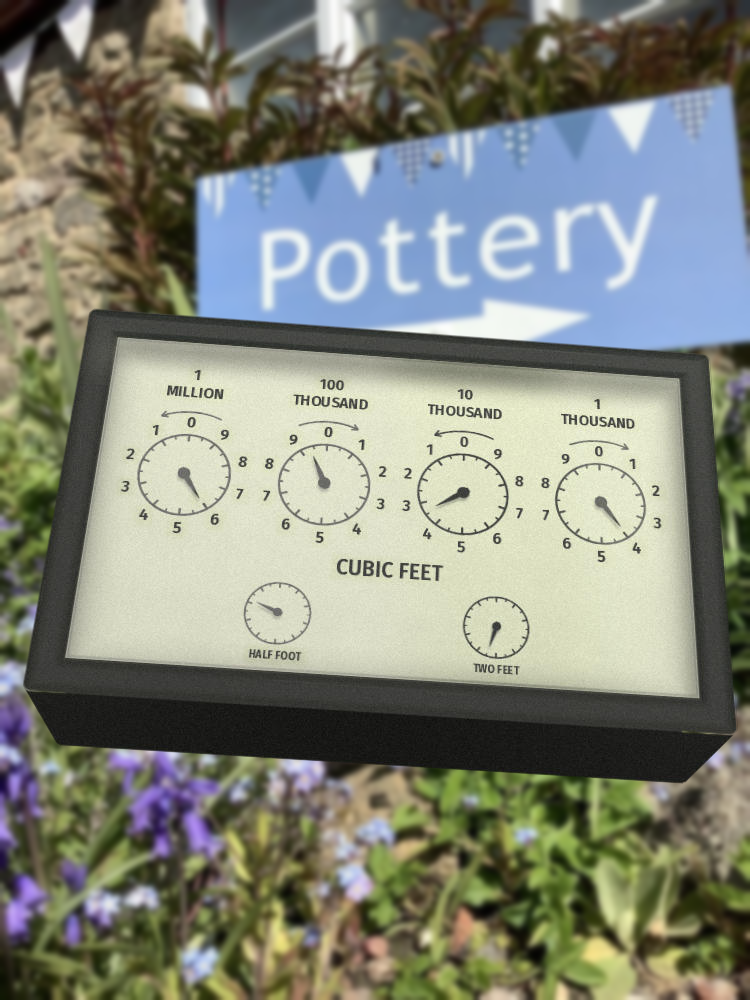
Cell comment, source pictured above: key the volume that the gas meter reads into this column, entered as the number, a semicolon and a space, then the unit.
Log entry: 593400; ft³
